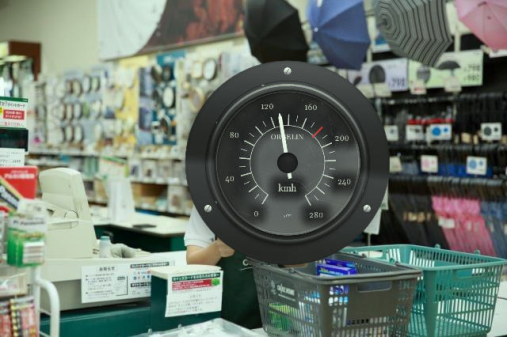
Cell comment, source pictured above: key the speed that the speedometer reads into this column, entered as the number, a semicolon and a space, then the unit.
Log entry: 130; km/h
